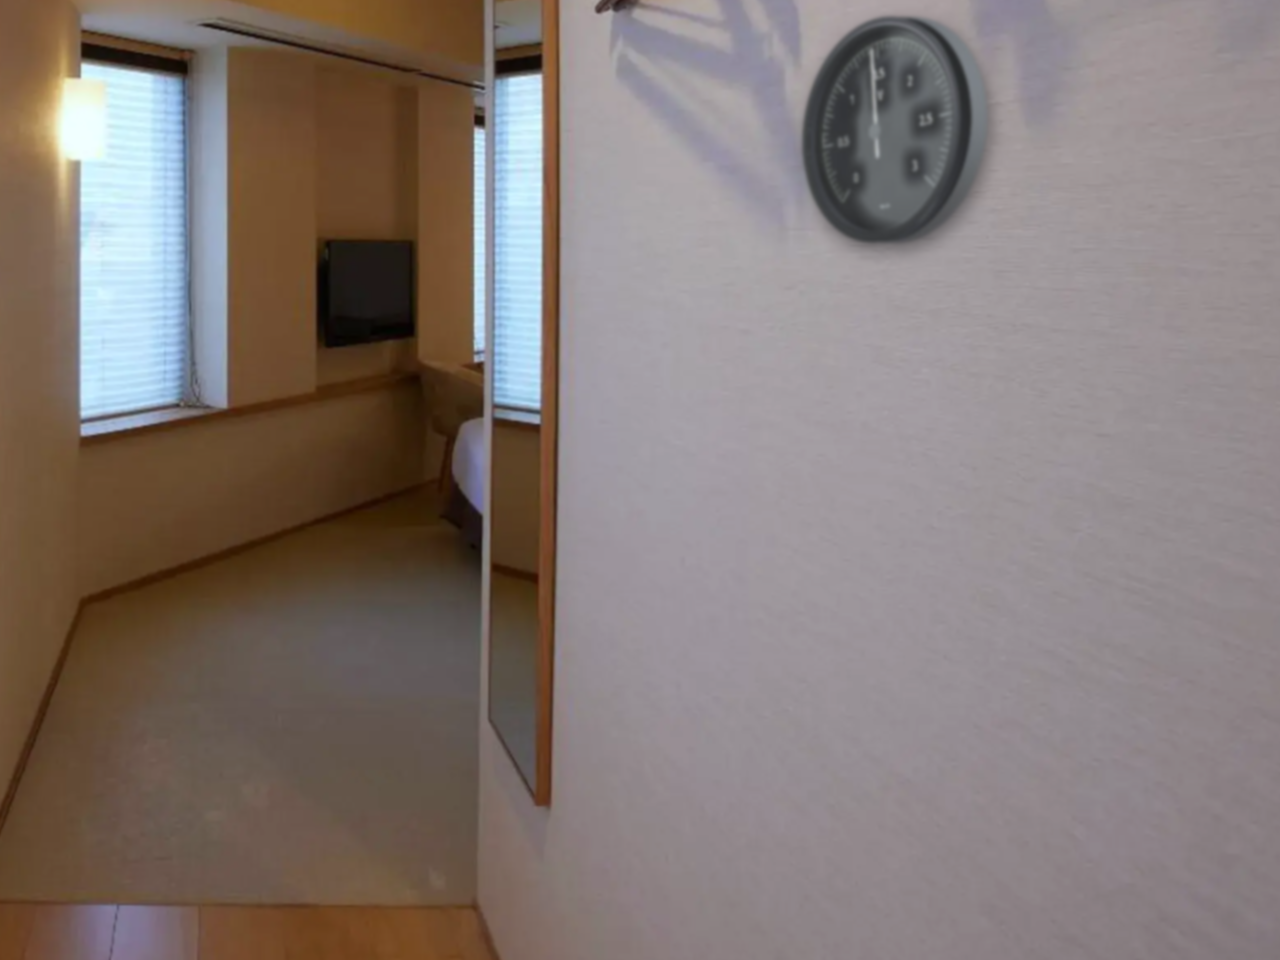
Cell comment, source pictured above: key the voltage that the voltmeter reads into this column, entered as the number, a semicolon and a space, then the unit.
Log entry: 1.5; V
